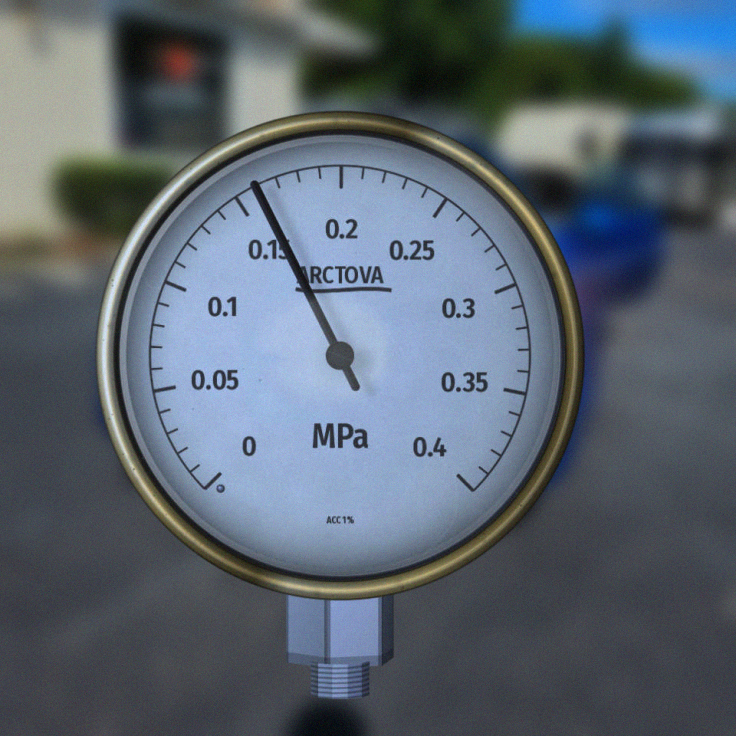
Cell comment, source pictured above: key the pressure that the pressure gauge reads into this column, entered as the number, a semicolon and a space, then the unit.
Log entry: 0.16; MPa
